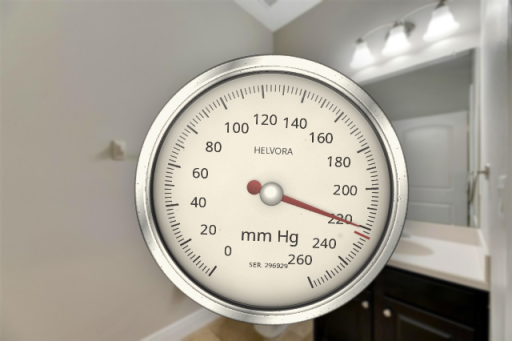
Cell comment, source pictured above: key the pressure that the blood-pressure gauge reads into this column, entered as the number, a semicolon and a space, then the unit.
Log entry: 220; mmHg
